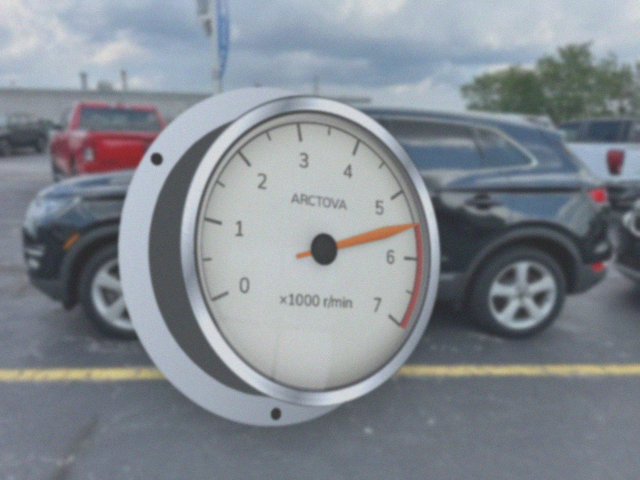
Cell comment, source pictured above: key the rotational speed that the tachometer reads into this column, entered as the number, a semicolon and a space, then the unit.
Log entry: 5500; rpm
